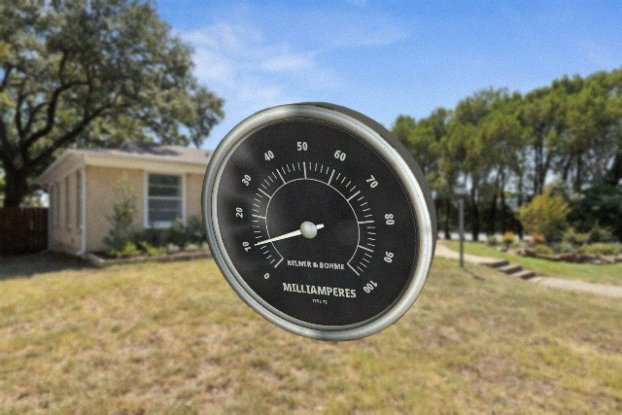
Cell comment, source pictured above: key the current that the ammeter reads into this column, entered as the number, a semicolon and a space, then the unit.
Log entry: 10; mA
